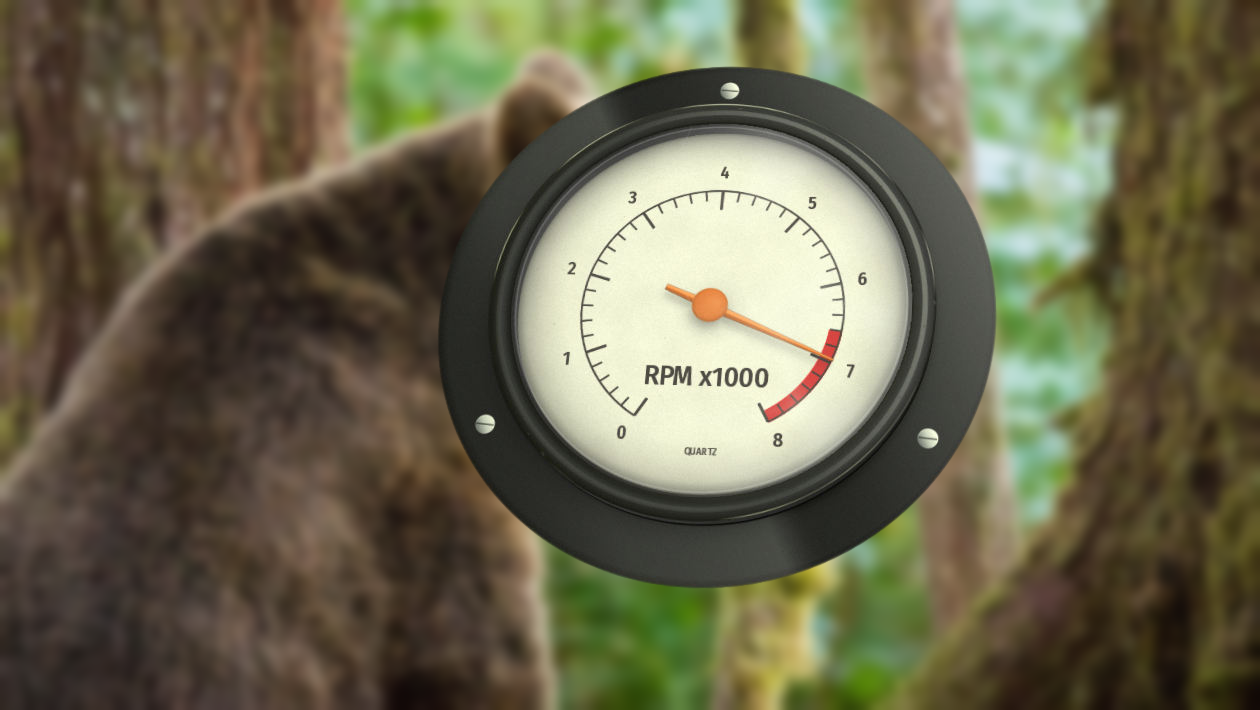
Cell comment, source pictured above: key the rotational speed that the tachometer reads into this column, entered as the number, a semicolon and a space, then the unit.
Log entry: 7000; rpm
